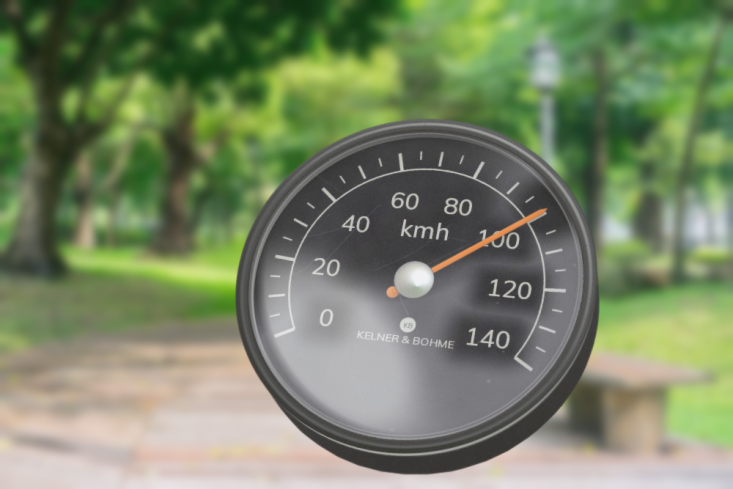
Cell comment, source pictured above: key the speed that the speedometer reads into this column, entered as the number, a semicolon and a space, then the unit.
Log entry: 100; km/h
